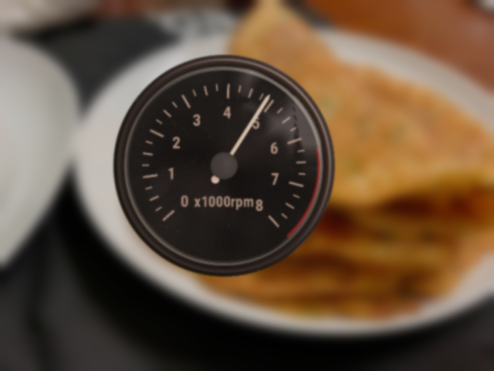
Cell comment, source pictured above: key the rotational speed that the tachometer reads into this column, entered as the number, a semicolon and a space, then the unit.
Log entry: 4875; rpm
